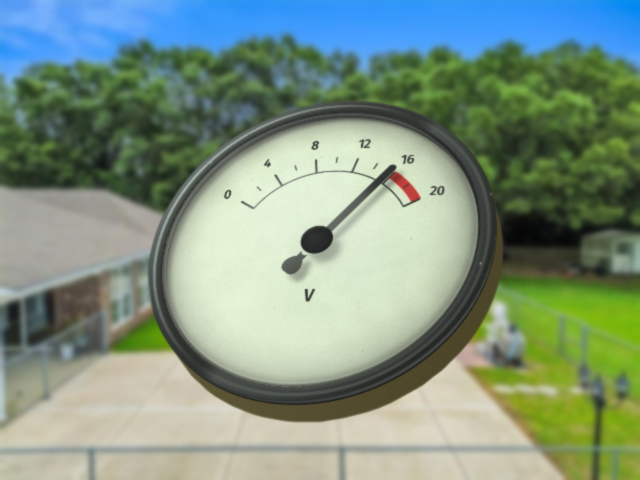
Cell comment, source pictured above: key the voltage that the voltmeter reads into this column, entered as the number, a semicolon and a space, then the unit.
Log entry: 16; V
